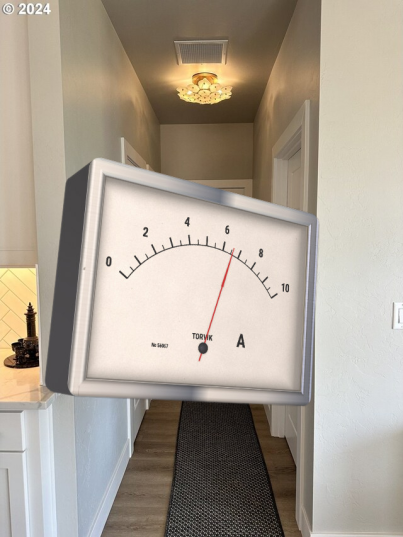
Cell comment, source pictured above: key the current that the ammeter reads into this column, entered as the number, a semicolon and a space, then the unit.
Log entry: 6.5; A
